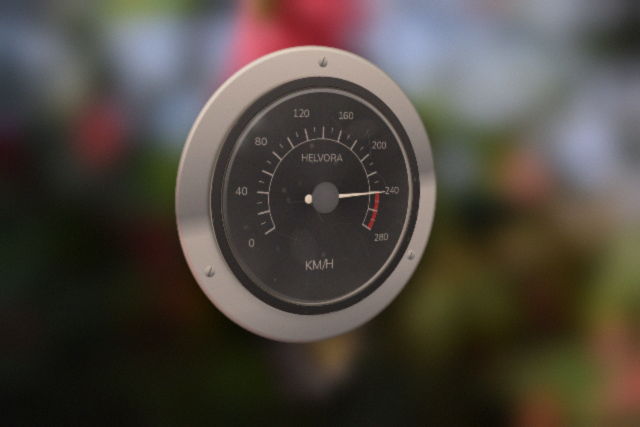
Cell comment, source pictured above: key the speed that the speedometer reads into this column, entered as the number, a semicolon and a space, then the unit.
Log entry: 240; km/h
